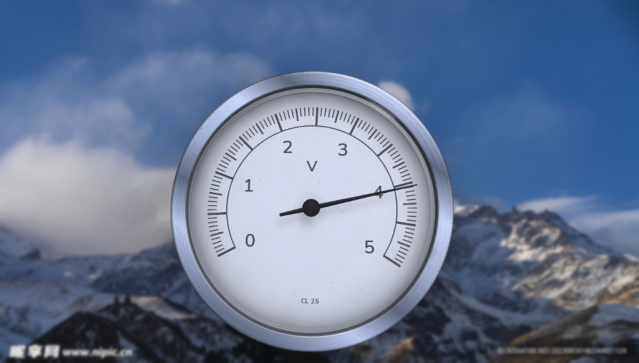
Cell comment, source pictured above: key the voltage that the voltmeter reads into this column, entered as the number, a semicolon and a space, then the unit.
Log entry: 4.05; V
